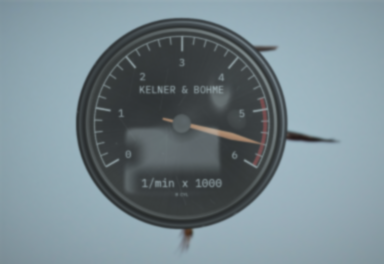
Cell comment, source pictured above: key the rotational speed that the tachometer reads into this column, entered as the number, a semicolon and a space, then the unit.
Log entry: 5600; rpm
